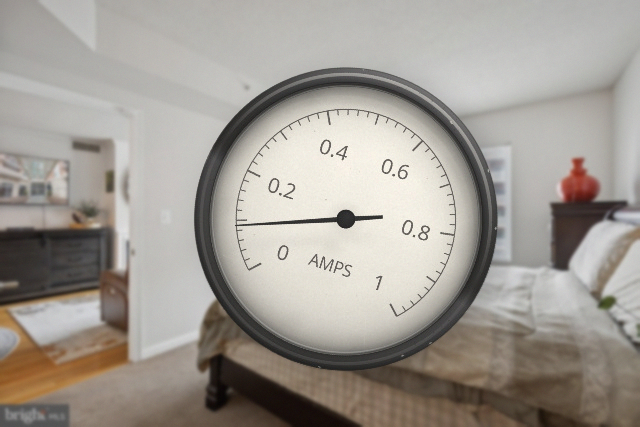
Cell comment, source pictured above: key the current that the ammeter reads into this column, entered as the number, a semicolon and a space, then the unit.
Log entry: 0.09; A
